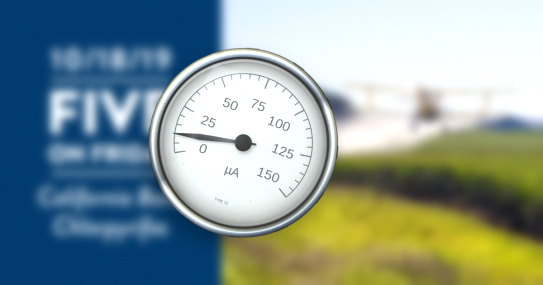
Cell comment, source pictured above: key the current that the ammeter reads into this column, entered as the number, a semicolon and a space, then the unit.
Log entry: 10; µA
